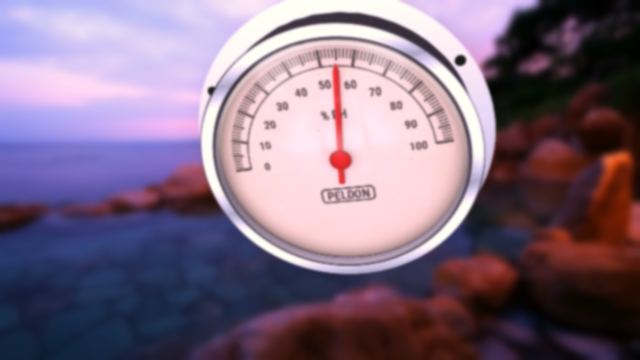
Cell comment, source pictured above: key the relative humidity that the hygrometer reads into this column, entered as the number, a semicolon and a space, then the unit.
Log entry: 55; %
